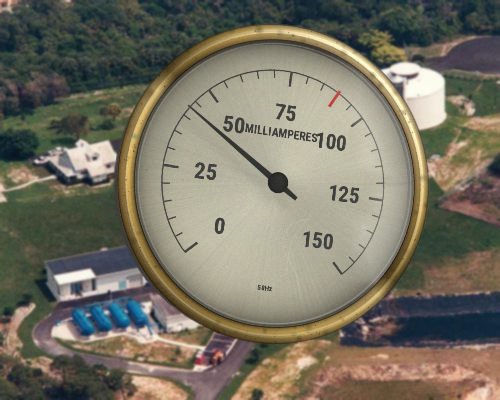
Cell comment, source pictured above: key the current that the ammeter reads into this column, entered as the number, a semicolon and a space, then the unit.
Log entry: 42.5; mA
